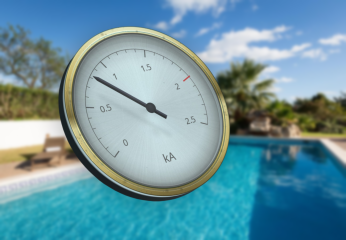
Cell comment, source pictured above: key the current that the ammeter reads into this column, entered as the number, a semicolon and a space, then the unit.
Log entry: 0.8; kA
